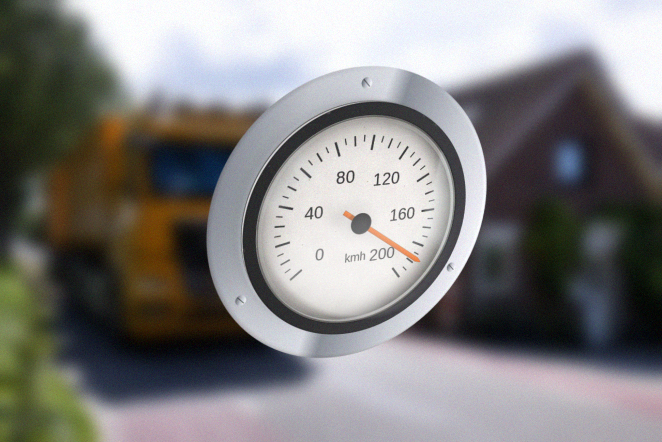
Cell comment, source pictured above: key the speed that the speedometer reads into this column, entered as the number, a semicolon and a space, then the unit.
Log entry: 187.5; km/h
